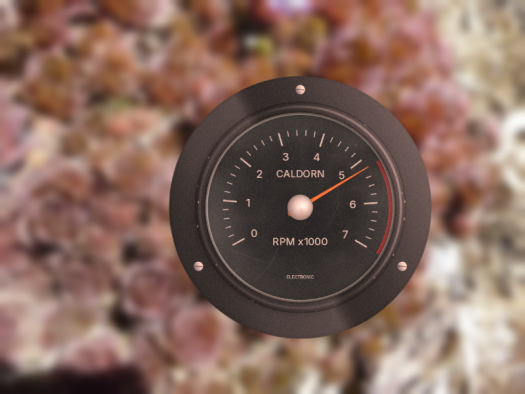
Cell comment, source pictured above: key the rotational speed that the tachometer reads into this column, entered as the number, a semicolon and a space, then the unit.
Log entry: 5200; rpm
